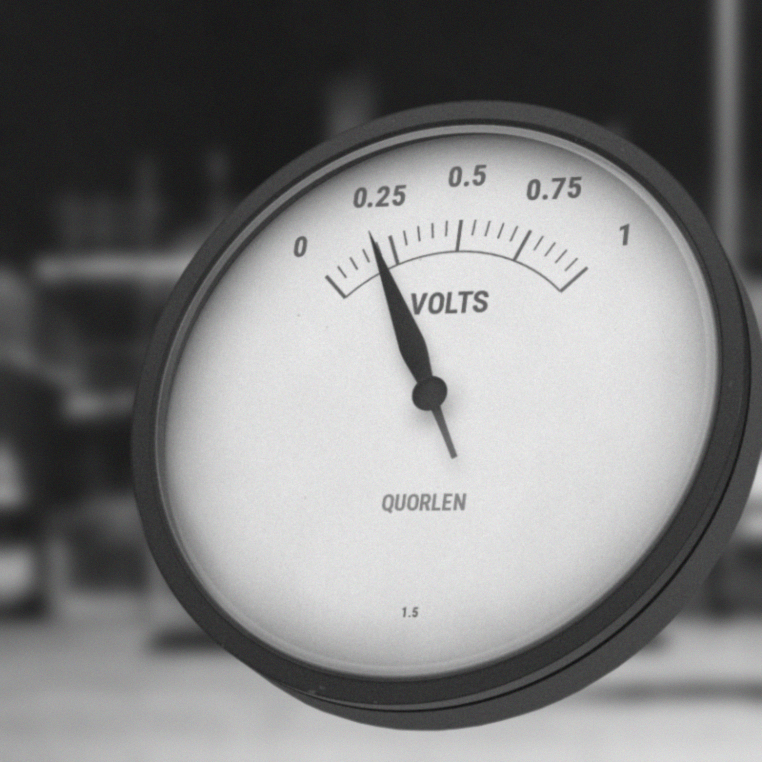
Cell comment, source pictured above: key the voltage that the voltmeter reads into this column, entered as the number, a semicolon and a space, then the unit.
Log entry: 0.2; V
